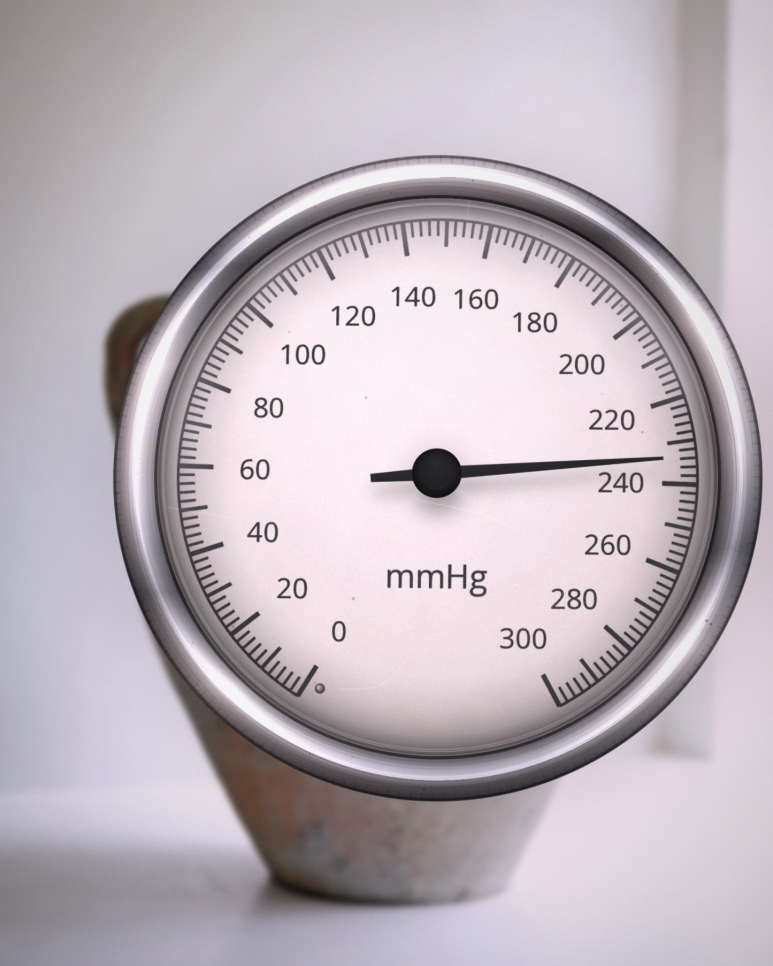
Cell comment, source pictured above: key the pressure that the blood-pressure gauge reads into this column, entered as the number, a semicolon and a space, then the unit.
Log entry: 234; mmHg
